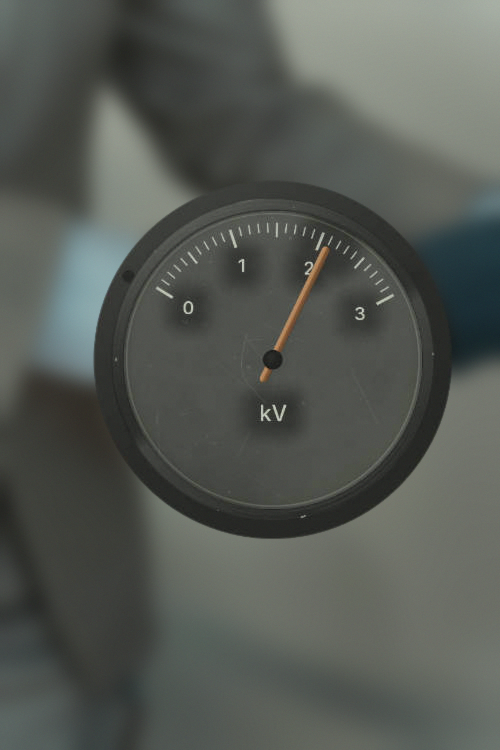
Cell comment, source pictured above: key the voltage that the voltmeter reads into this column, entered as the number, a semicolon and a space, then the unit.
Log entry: 2.1; kV
